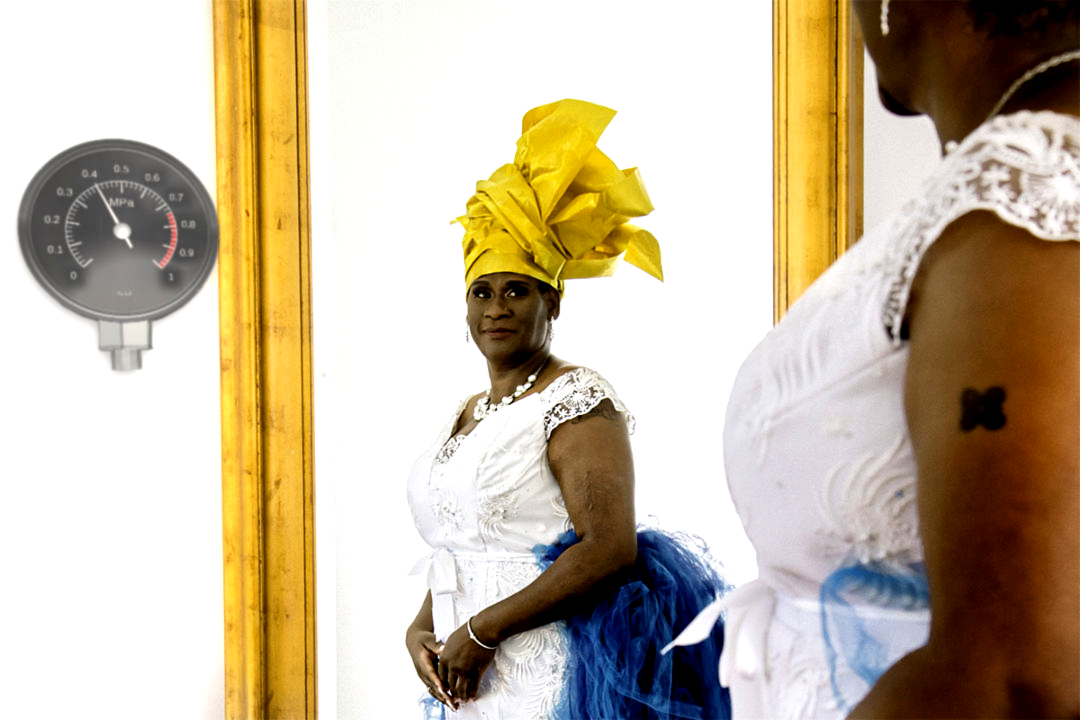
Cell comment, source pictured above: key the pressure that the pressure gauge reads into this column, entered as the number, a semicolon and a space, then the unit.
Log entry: 0.4; MPa
